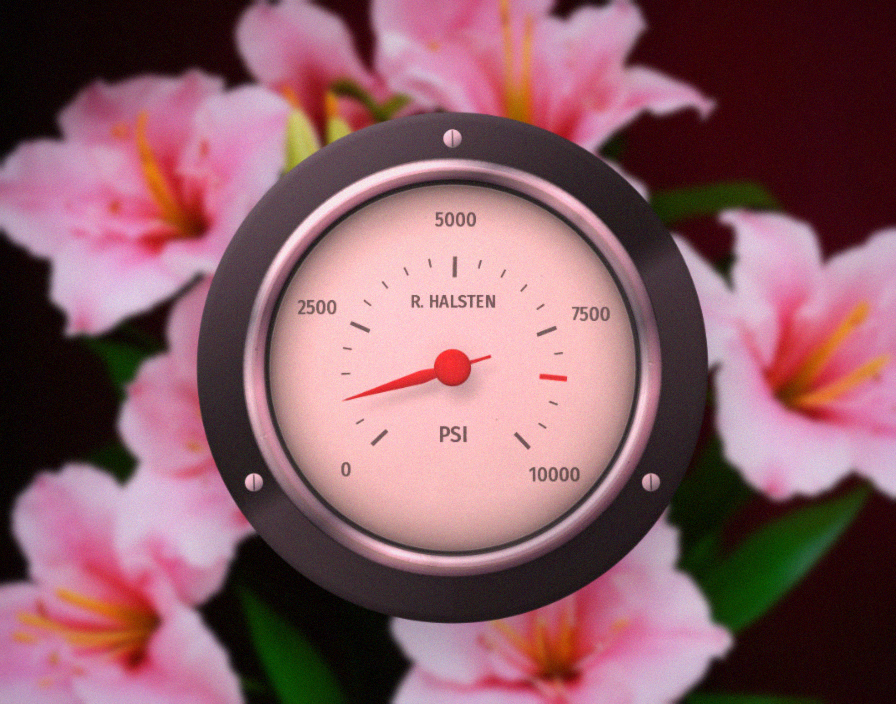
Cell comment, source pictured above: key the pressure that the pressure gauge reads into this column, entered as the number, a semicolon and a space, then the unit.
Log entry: 1000; psi
